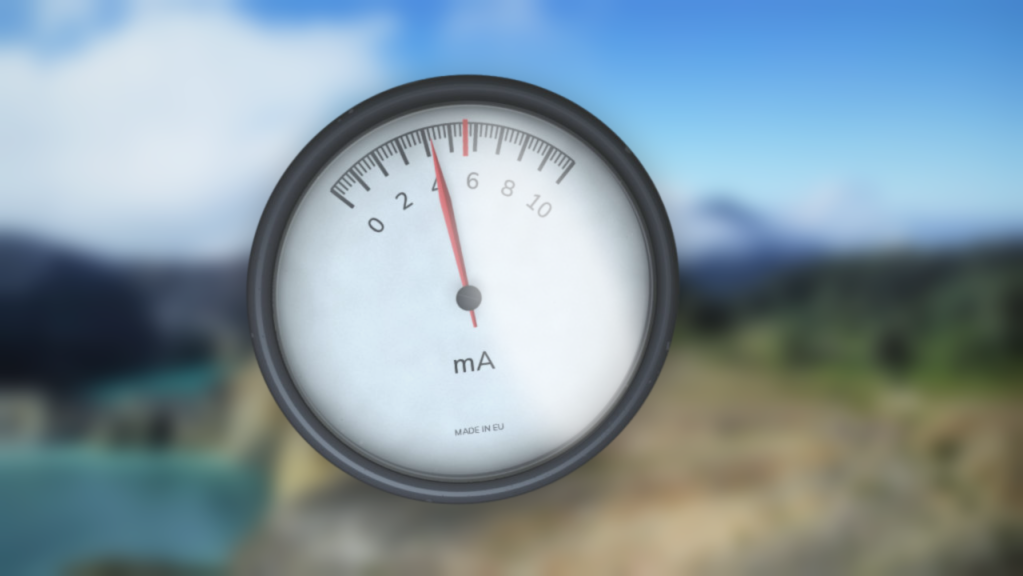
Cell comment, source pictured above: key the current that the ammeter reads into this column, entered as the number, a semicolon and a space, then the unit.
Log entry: 4.2; mA
